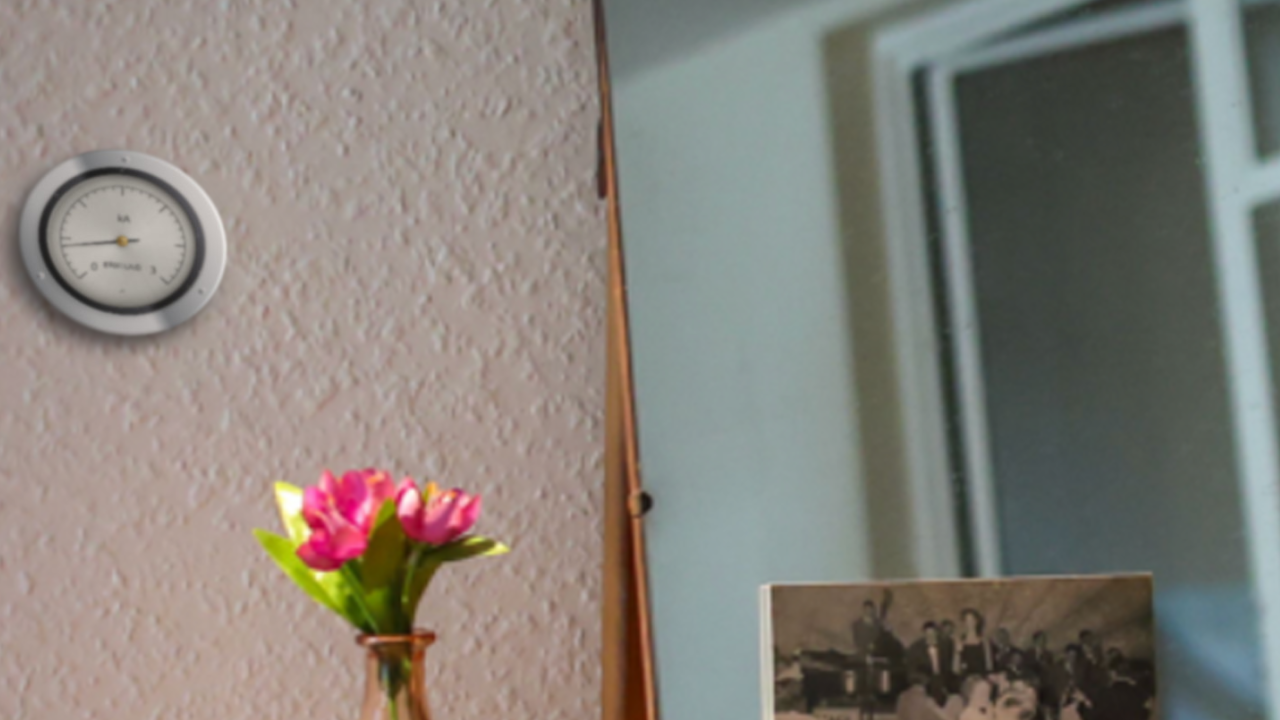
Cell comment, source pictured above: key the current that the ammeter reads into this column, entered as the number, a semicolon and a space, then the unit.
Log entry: 0.4; kA
